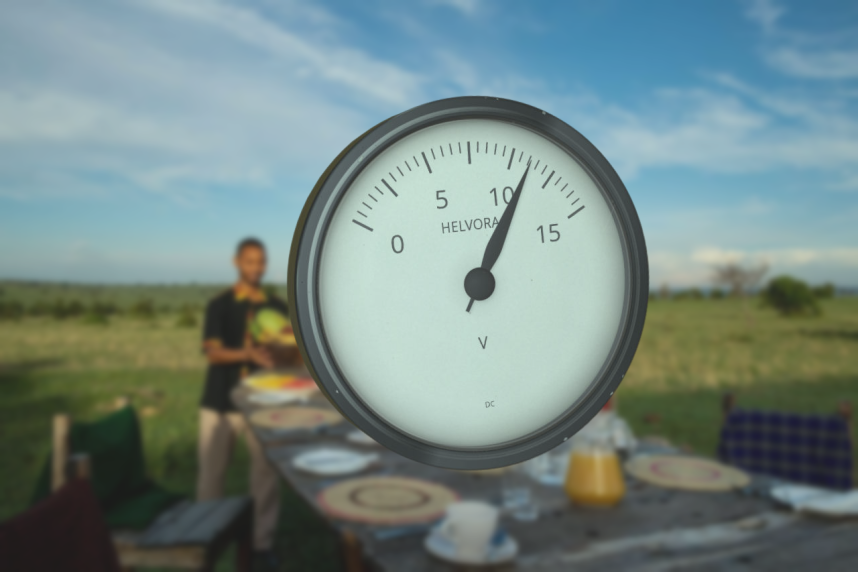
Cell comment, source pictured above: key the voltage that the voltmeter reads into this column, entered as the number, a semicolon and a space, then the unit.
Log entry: 11; V
